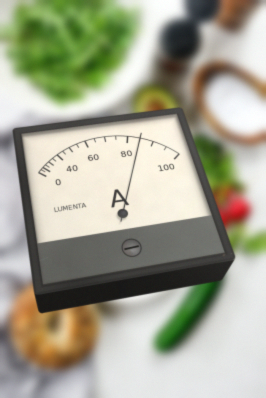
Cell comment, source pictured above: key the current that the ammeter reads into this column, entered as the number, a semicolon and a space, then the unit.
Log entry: 85; A
